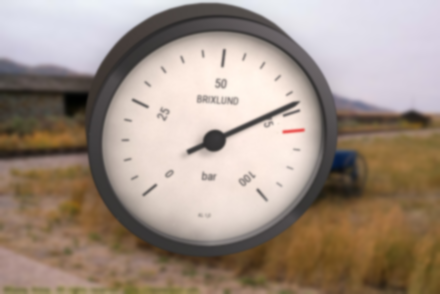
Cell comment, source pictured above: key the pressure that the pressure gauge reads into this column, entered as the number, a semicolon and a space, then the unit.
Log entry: 72.5; bar
